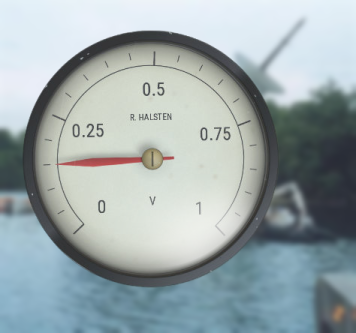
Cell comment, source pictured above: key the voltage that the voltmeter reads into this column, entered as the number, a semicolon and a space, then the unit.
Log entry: 0.15; V
